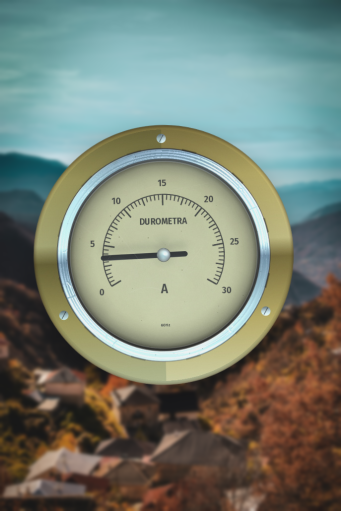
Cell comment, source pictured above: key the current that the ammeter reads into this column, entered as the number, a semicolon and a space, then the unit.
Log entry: 3.5; A
